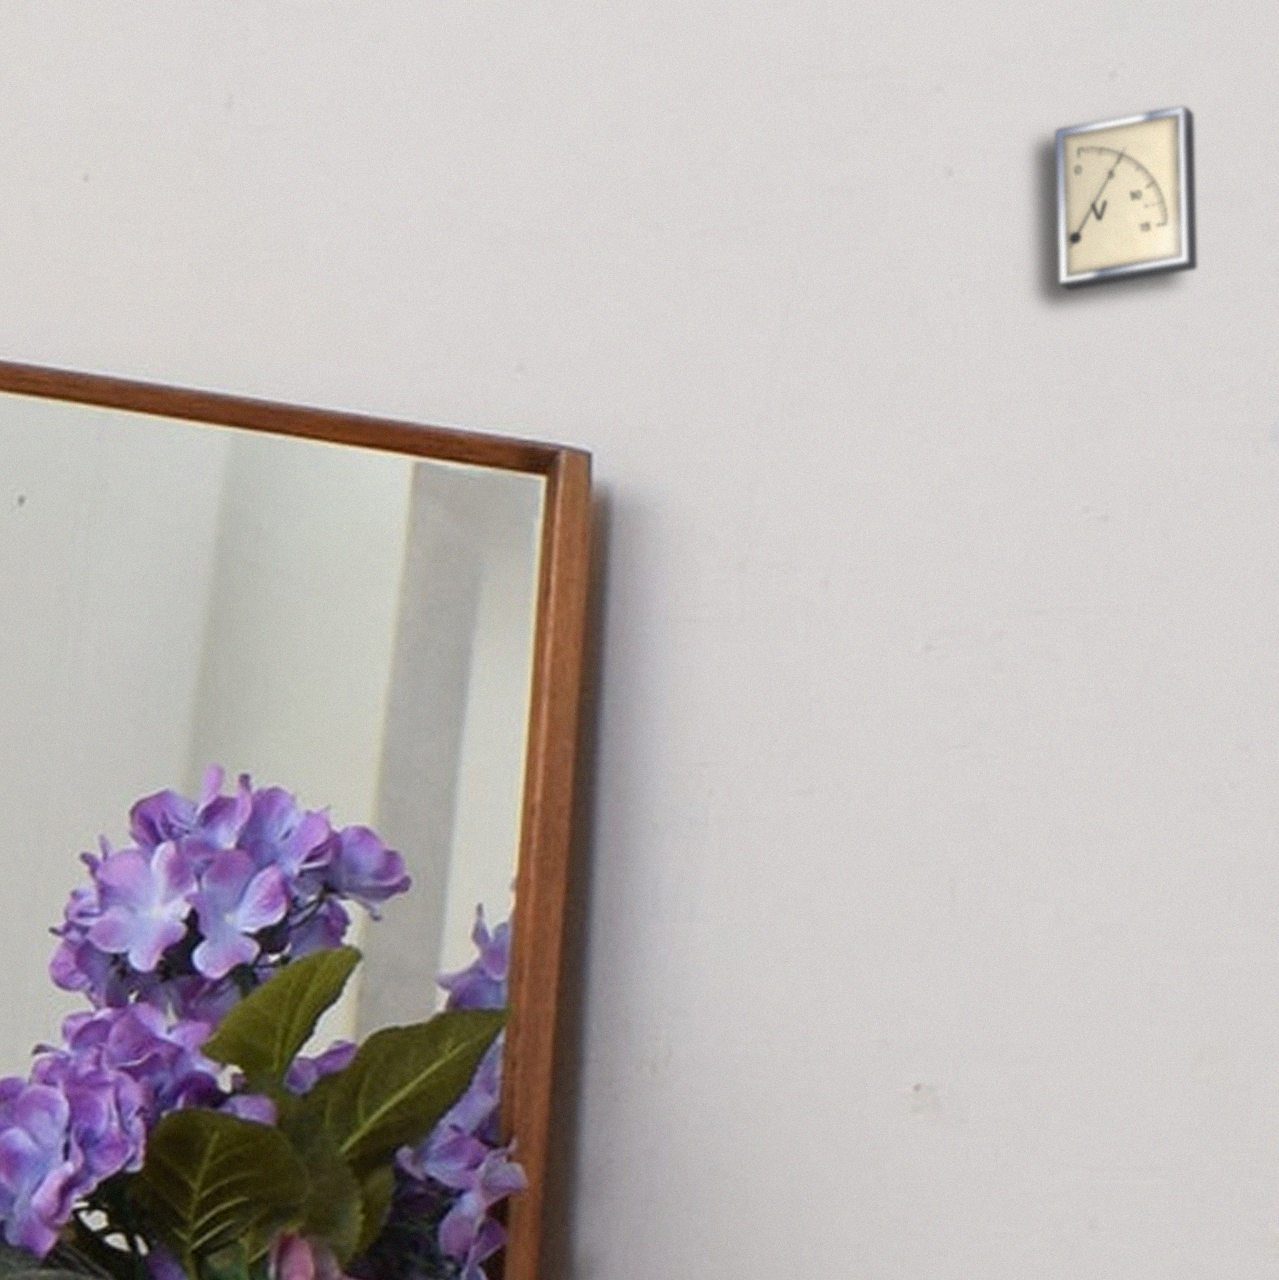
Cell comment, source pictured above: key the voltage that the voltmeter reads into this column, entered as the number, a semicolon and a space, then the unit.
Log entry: 5; V
